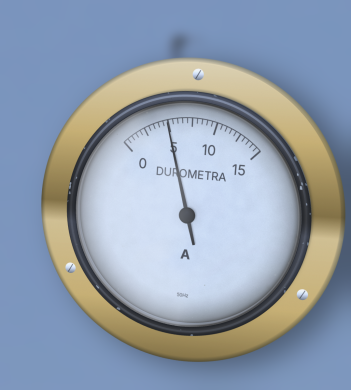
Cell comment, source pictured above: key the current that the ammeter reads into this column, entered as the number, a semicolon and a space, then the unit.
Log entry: 5; A
